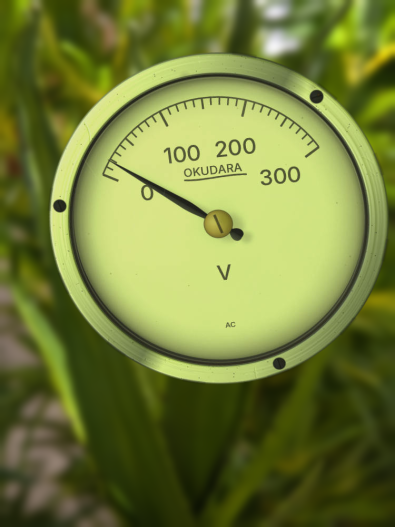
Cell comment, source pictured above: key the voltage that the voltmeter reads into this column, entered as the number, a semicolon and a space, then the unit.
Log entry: 20; V
